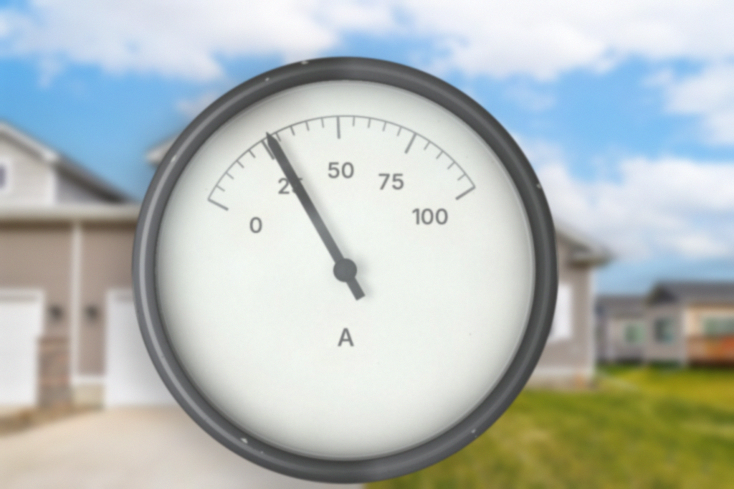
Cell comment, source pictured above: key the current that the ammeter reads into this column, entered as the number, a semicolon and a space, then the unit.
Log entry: 27.5; A
